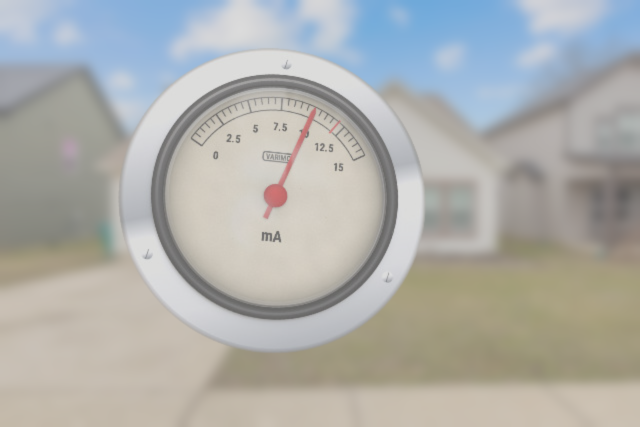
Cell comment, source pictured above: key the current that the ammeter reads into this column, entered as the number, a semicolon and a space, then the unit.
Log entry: 10; mA
